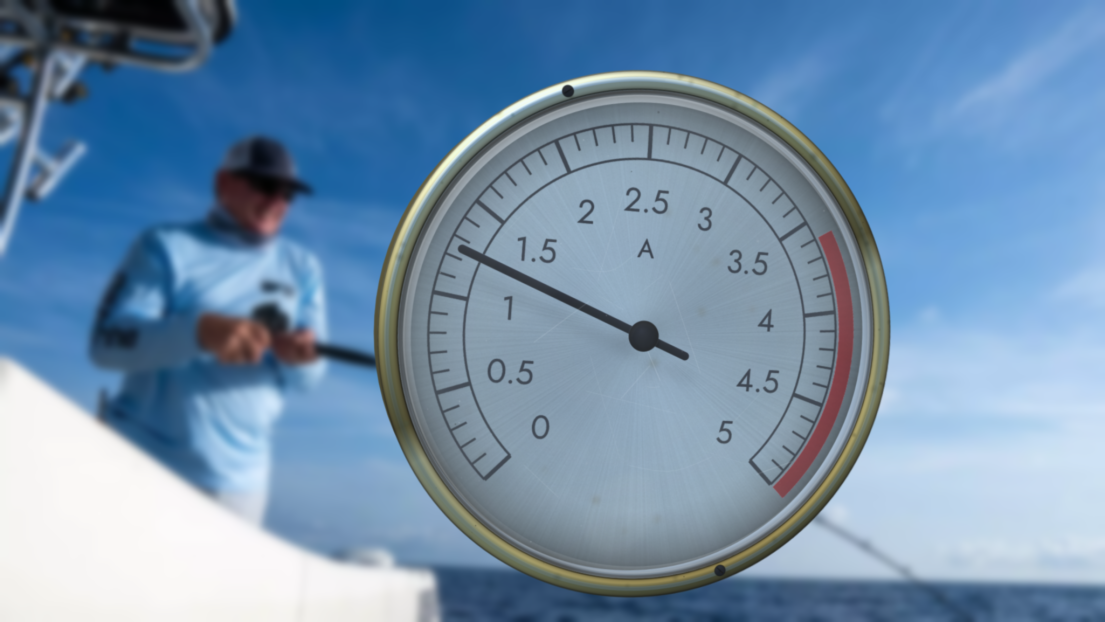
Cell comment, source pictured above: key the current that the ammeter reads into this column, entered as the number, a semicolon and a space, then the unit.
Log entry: 1.25; A
